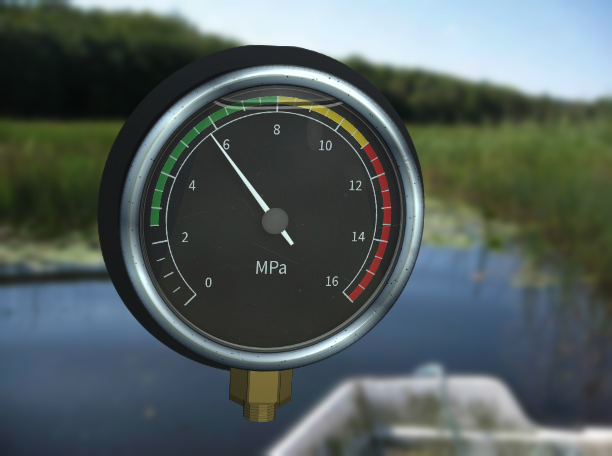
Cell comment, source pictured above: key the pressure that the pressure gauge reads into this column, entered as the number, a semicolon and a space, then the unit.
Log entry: 5.75; MPa
